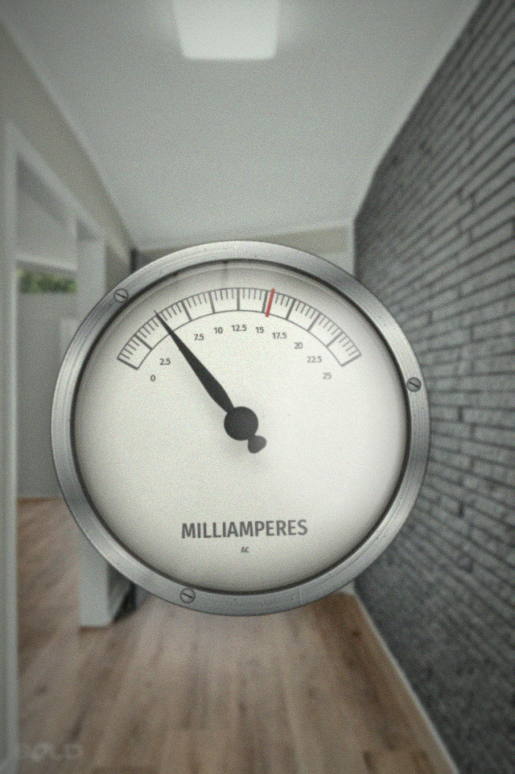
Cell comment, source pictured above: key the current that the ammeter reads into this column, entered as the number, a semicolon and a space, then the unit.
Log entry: 5; mA
